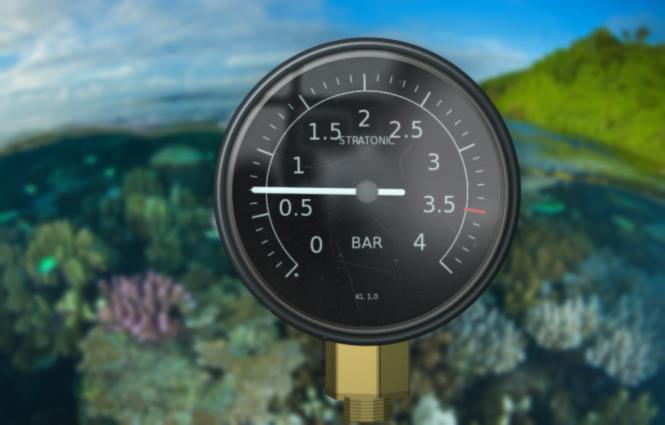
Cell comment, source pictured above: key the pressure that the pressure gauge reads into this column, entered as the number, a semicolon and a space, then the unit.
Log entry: 0.7; bar
